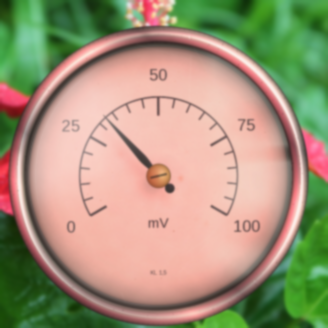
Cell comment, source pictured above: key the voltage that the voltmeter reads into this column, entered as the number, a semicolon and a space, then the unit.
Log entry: 32.5; mV
